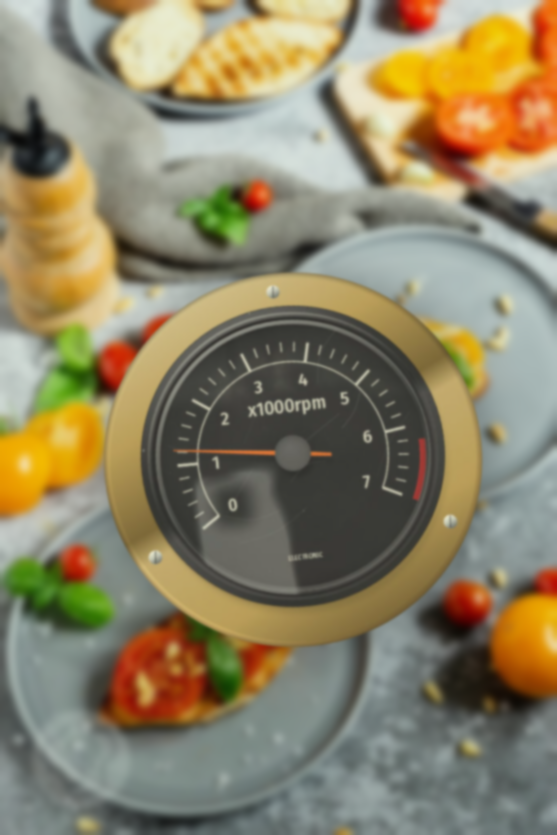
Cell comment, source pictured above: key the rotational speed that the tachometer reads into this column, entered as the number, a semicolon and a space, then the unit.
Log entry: 1200; rpm
